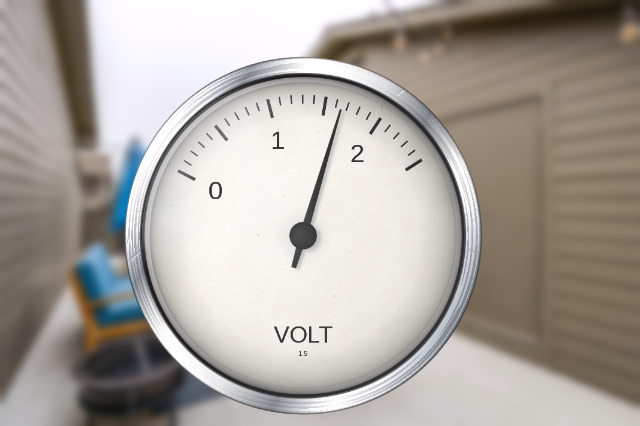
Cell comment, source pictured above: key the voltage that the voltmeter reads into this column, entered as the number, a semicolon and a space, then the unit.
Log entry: 1.65; V
